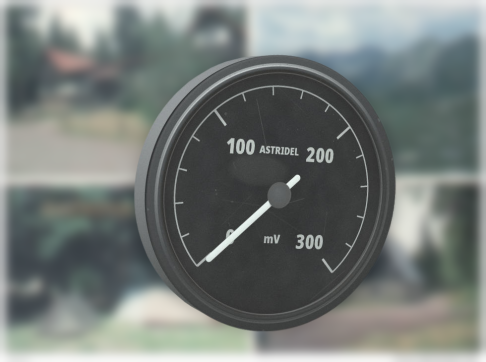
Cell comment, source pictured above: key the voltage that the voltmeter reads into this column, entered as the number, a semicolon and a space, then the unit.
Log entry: 0; mV
